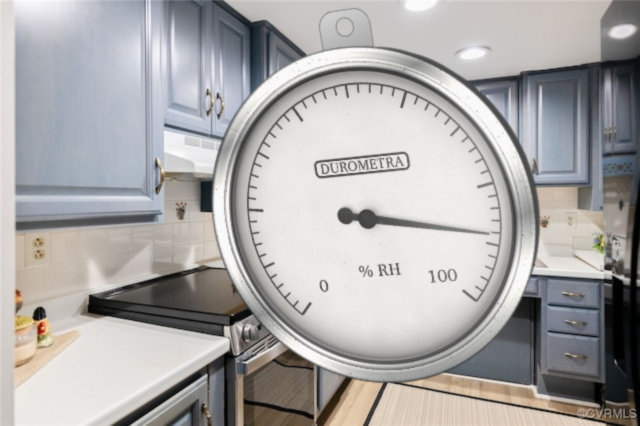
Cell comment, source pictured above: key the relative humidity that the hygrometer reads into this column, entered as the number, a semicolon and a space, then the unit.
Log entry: 88; %
